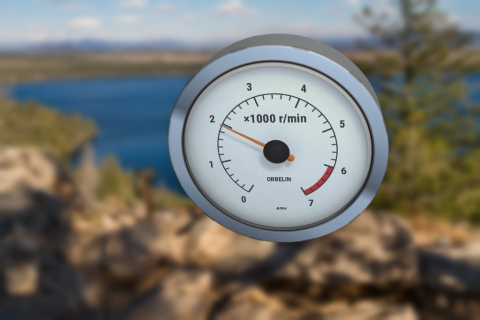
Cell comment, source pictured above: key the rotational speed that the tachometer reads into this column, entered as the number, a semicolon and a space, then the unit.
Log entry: 2000; rpm
